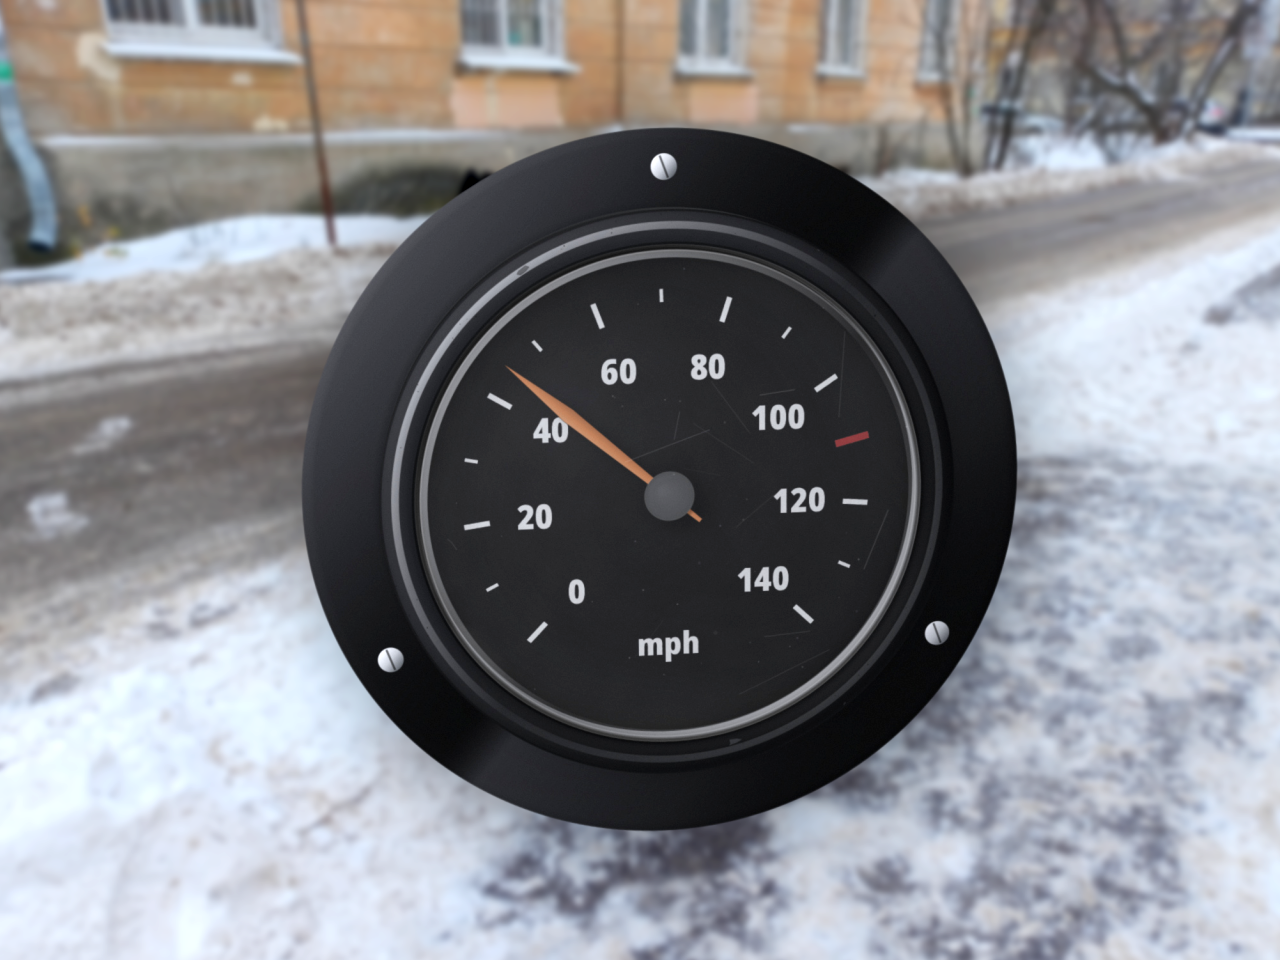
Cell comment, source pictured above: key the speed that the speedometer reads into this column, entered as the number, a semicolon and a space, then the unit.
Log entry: 45; mph
